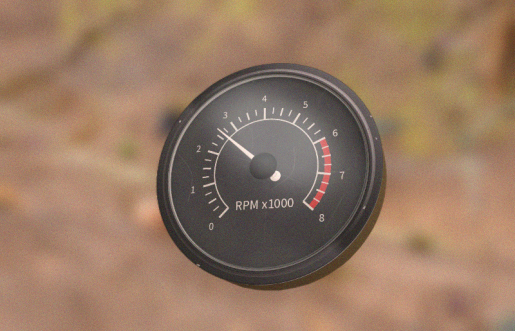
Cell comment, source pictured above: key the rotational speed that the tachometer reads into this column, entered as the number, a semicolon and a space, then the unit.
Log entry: 2625; rpm
